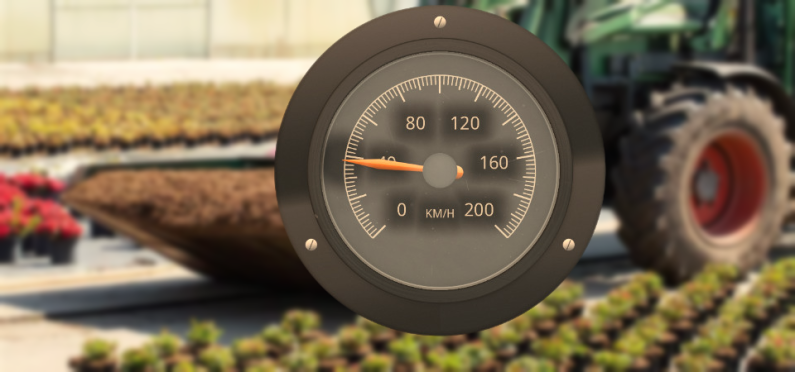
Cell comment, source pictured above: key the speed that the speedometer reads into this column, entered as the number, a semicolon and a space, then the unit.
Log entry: 38; km/h
